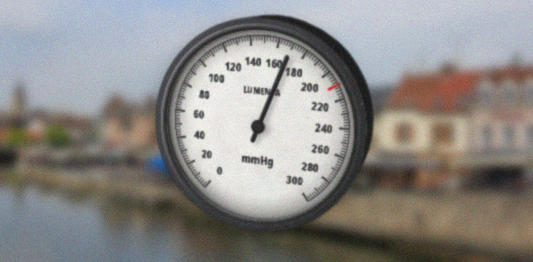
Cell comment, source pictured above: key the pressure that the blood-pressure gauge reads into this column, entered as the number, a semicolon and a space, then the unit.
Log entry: 170; mmHg
